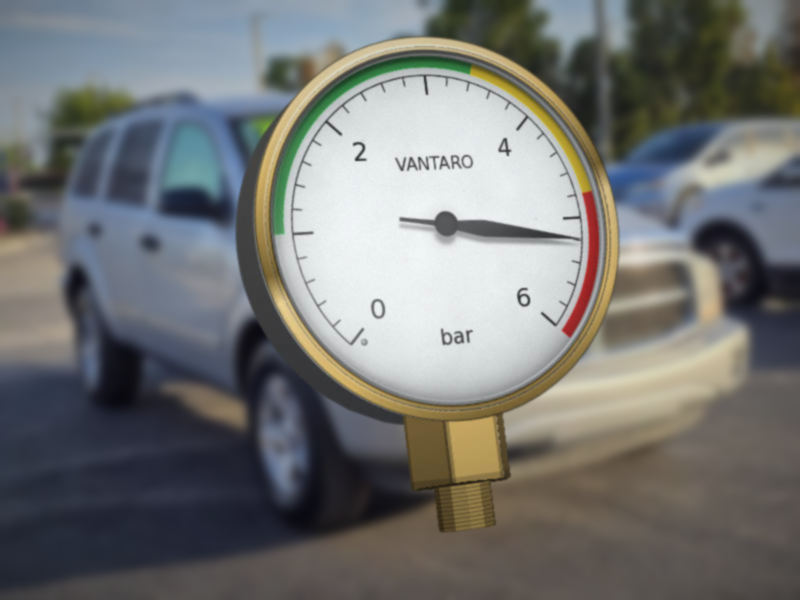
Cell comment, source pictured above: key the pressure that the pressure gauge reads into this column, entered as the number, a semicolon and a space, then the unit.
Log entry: 5.2; bar
